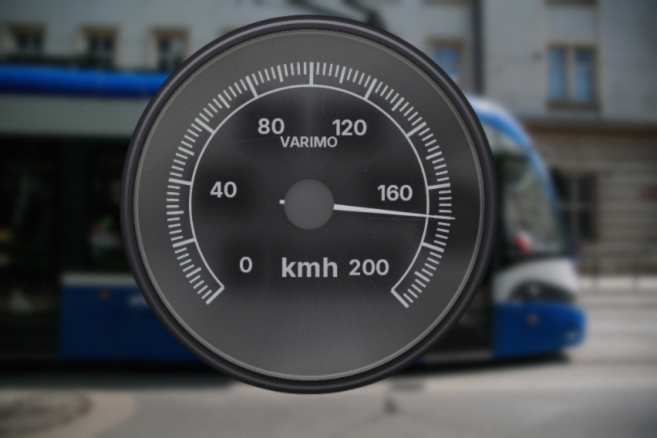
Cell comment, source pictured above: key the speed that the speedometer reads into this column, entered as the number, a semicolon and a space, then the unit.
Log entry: 170; km/h
